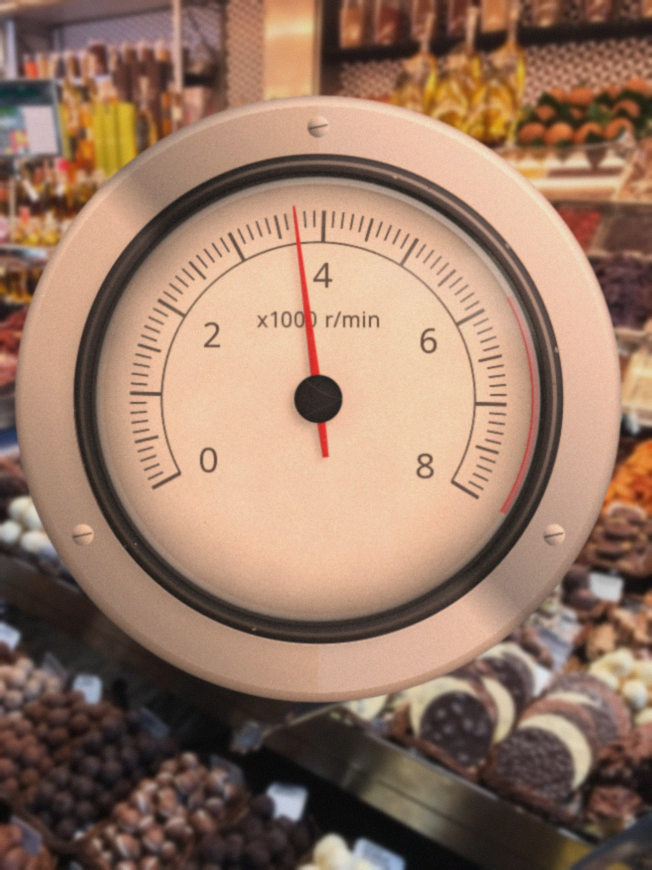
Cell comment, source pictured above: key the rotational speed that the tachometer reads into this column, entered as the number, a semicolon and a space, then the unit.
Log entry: 3700; rpm
